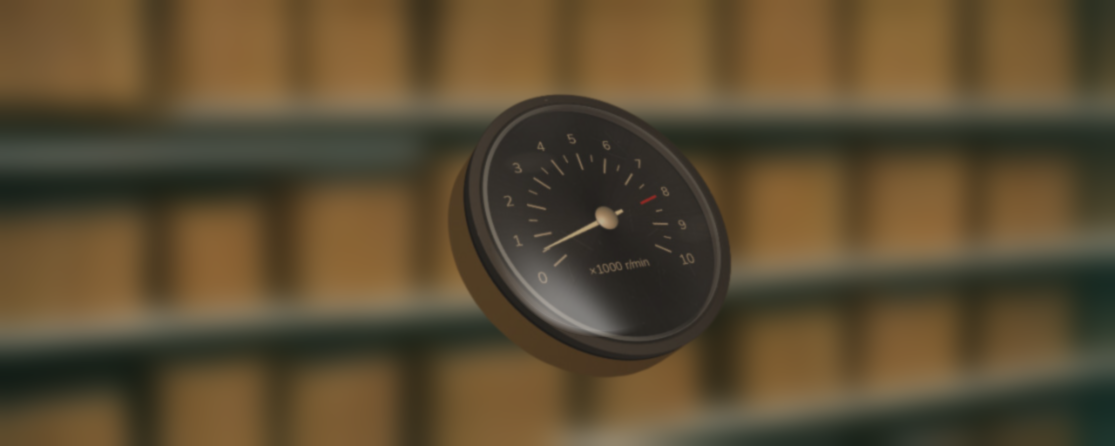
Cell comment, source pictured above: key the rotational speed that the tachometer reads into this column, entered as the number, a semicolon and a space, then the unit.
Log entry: 500; rpm
